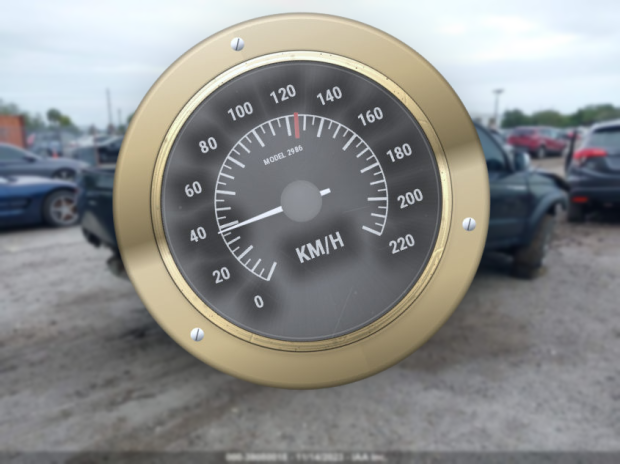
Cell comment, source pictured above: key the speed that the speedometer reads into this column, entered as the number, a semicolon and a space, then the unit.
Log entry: 37.5; km/h
